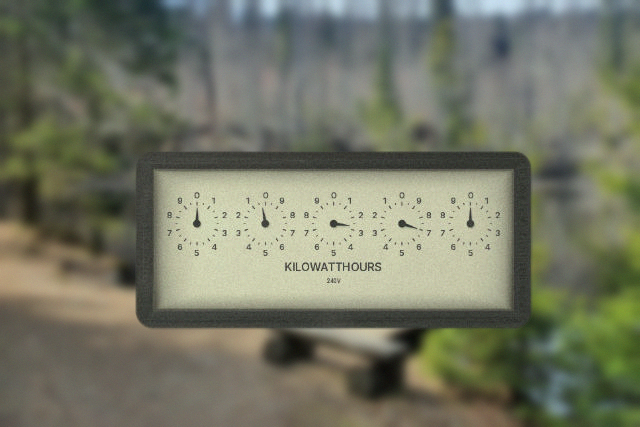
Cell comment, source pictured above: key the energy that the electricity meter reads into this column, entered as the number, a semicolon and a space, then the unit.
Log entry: 270; kWh
